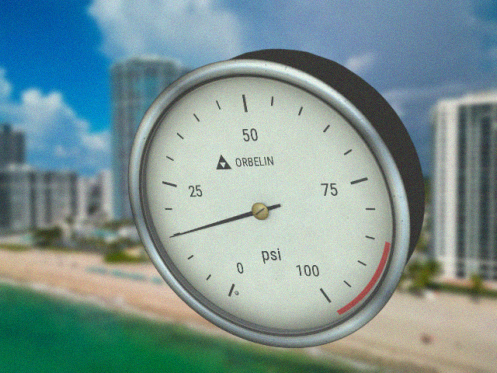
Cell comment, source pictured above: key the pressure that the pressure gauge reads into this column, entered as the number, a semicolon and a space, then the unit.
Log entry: 15; psi
